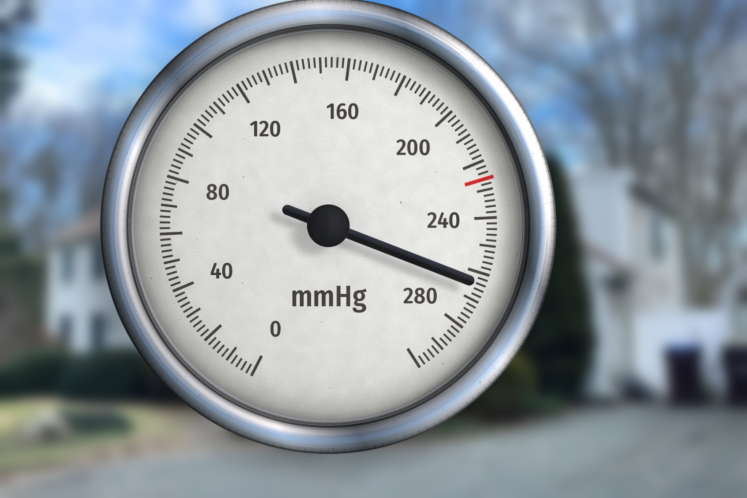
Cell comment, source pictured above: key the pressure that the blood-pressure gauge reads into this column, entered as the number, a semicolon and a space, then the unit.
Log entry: 264; mmHg
